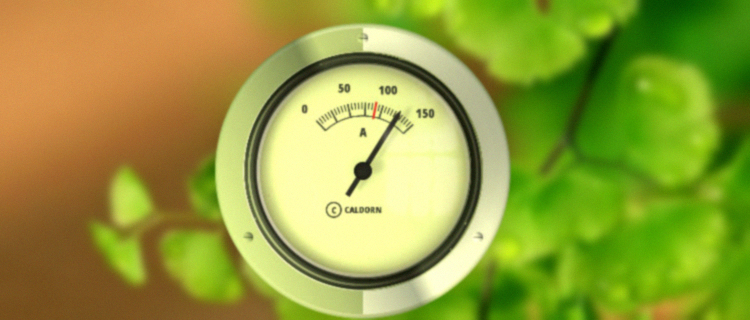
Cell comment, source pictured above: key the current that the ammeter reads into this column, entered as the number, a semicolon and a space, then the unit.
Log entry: 125; A
